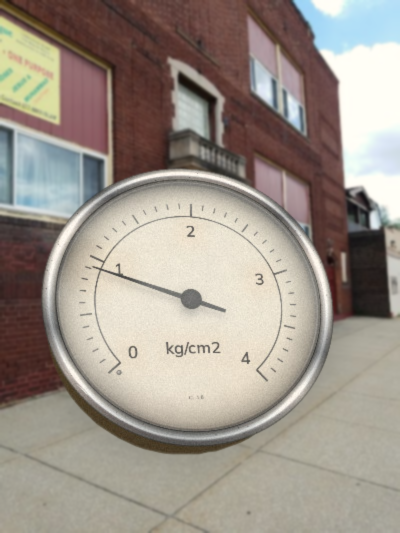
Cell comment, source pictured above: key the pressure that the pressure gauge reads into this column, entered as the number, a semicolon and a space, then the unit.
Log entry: 0.9; kg/cm²
